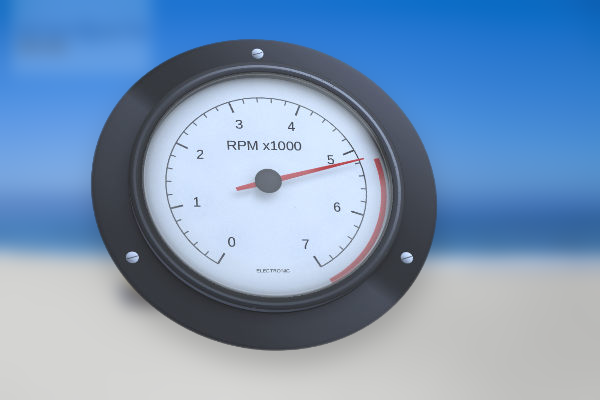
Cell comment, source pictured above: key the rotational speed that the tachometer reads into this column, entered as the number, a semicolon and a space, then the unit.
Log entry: 5200; rpm
